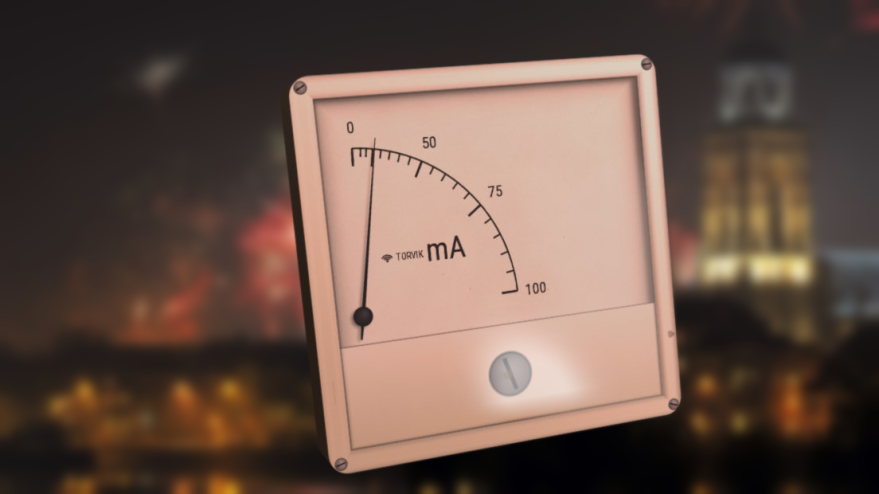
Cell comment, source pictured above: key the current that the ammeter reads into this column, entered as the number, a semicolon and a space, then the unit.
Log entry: 25; mA
